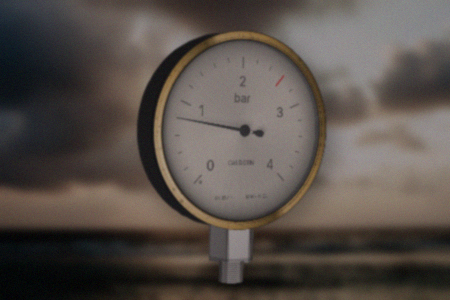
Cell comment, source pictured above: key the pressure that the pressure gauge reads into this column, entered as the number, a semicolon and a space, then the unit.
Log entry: 0.8; bar
